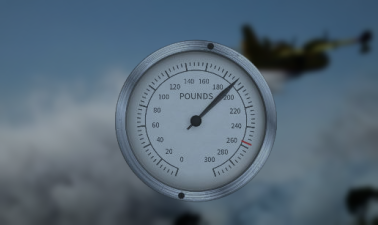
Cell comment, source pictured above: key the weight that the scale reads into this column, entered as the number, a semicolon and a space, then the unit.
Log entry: 192; lb
